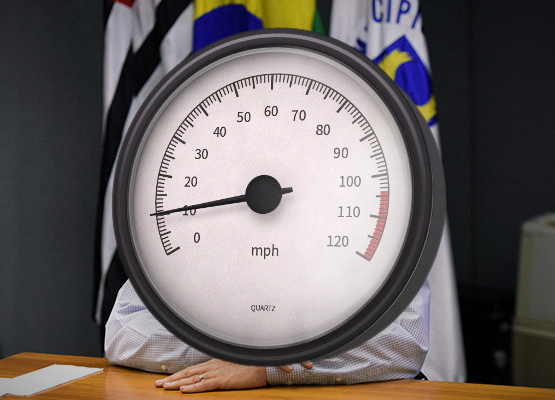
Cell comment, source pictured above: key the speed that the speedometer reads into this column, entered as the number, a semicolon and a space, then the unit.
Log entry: 10; mph
